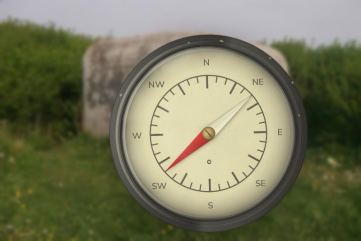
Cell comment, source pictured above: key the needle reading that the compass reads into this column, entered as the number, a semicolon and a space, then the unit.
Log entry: 230; °
